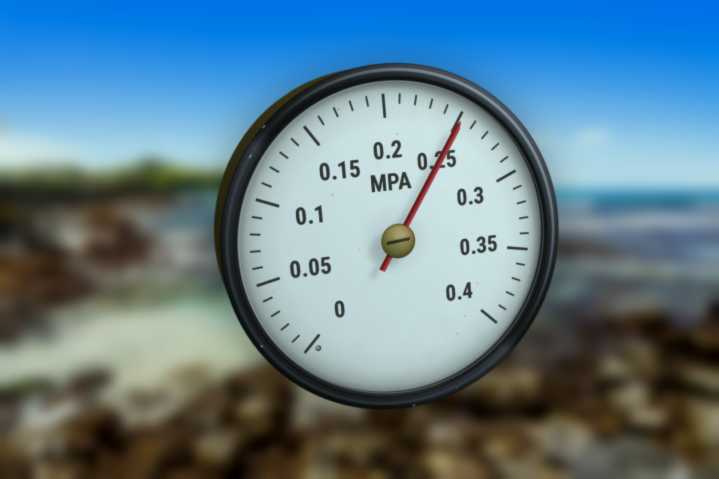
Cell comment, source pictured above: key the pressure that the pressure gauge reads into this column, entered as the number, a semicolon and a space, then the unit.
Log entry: 0.25; MPa
